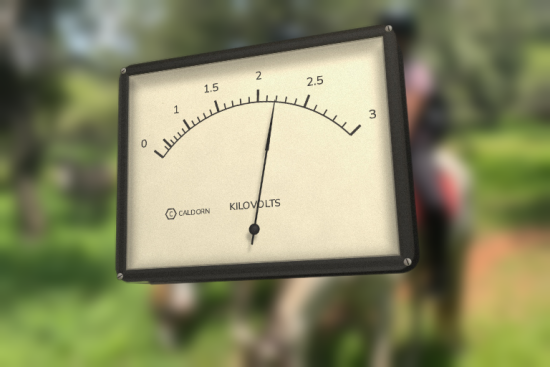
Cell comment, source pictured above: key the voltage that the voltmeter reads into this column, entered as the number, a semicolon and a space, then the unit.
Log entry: 2.2; kV
